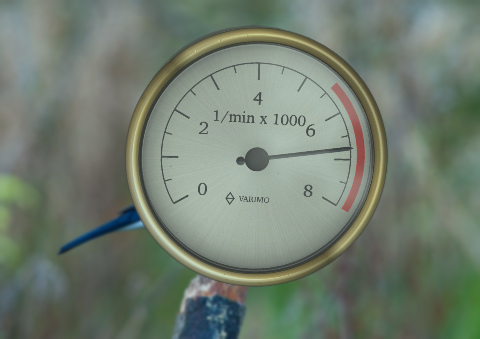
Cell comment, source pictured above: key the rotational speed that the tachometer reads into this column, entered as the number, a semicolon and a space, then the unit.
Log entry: 6750; rpm
